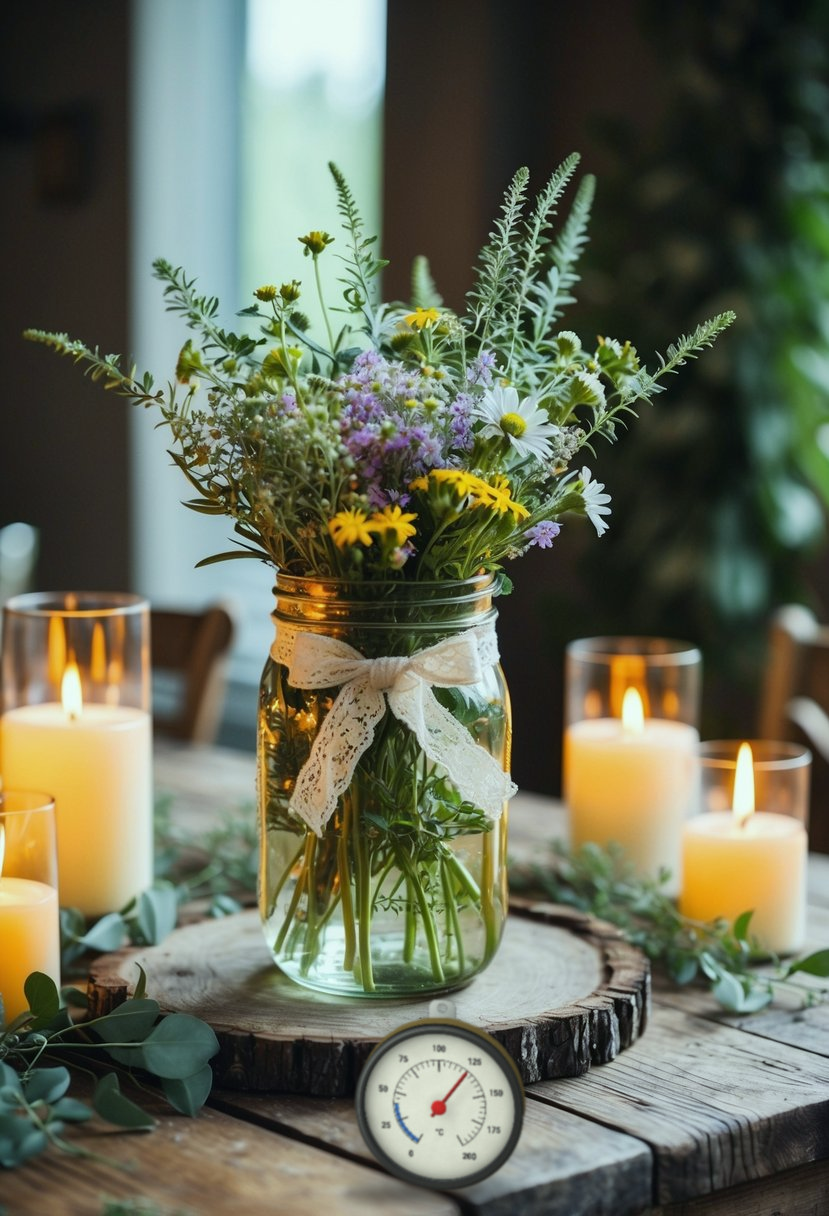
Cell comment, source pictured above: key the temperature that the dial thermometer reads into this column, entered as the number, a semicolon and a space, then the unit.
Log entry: 125; °C
